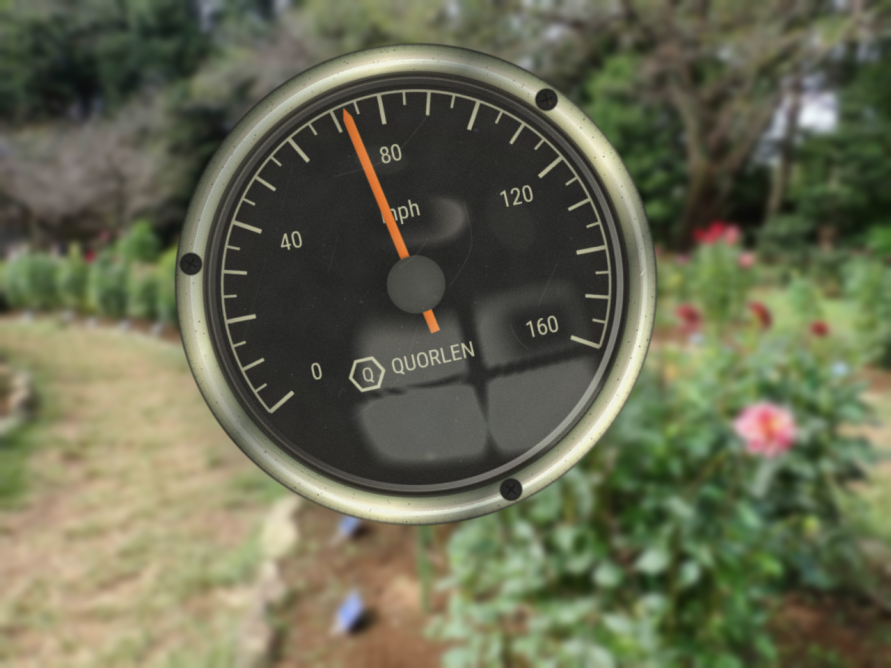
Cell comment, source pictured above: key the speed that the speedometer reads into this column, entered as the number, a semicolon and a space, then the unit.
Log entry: 72.5; mph
